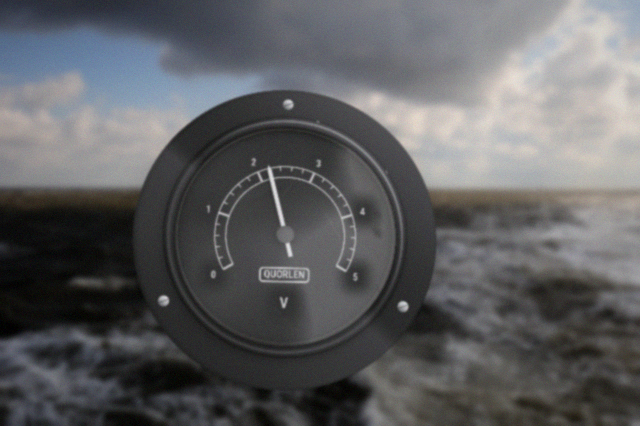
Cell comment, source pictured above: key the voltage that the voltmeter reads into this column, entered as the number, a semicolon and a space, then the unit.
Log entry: 2.2; V
